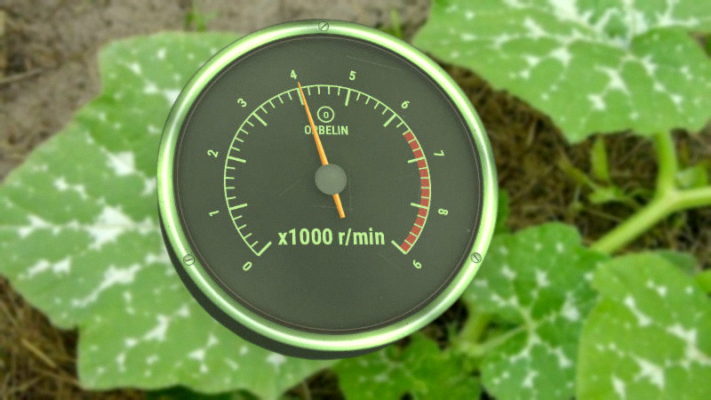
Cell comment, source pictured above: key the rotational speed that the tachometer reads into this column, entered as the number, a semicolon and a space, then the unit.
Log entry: 4000; rpm
